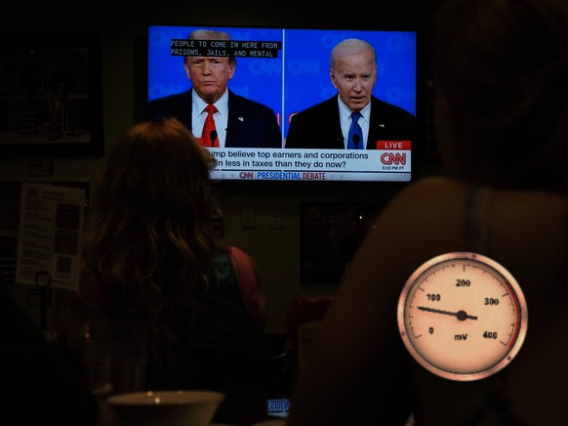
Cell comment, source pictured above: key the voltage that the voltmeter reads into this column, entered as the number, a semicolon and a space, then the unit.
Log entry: 60; mV
